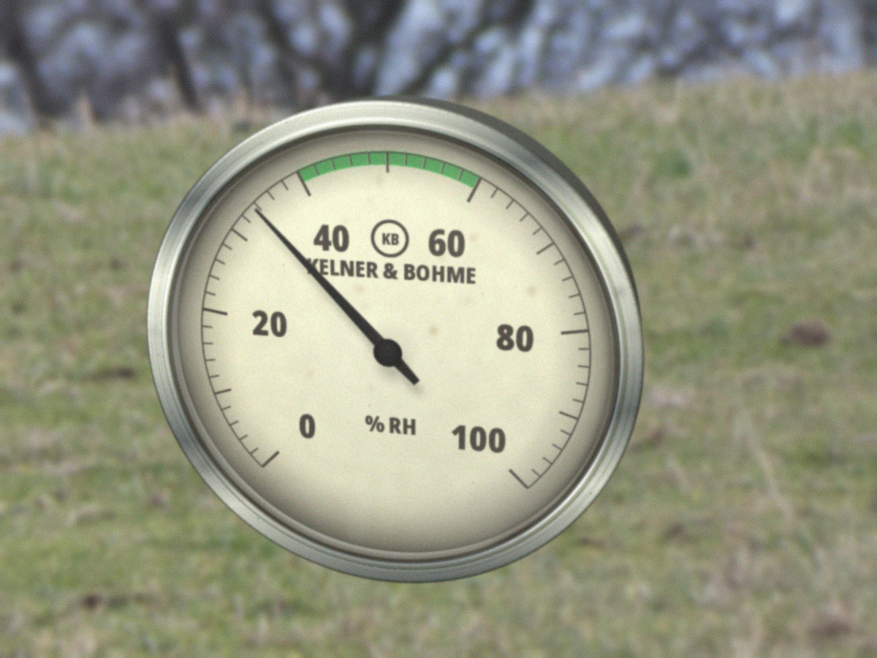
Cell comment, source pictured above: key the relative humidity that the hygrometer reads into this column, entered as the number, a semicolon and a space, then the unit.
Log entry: 34; %
